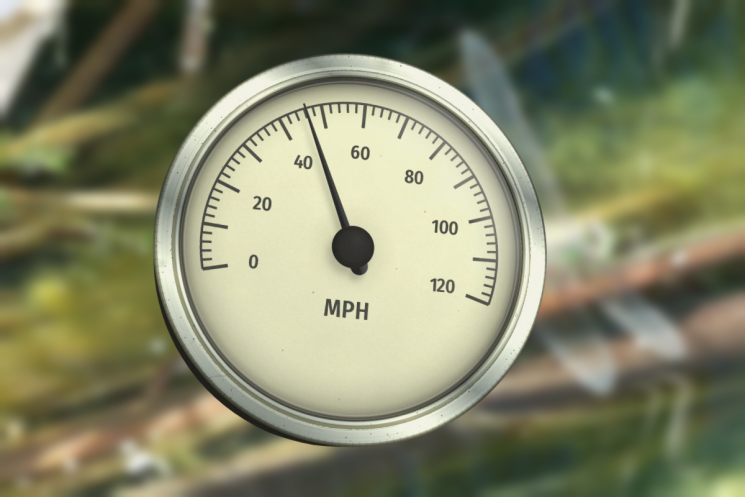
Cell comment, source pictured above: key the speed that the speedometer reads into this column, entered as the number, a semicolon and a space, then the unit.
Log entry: 46; mph
